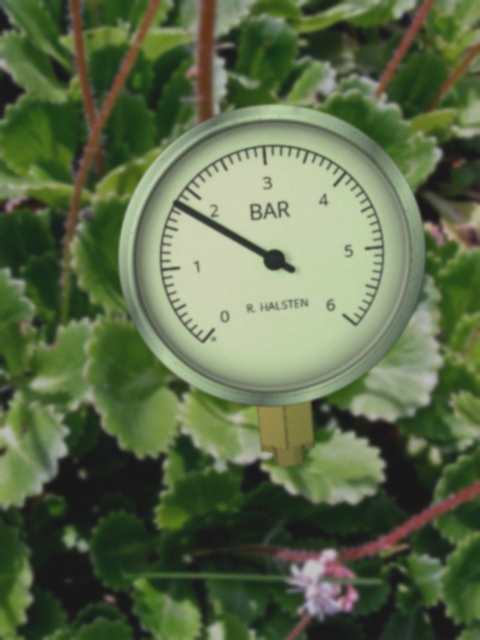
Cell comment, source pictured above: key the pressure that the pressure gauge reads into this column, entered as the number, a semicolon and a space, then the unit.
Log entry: 1.8; bar
